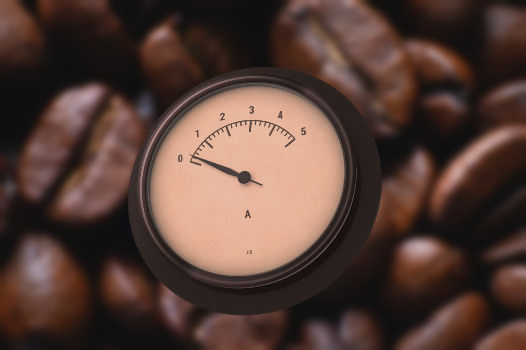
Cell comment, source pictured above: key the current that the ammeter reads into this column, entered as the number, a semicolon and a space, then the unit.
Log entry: 0.2; A
